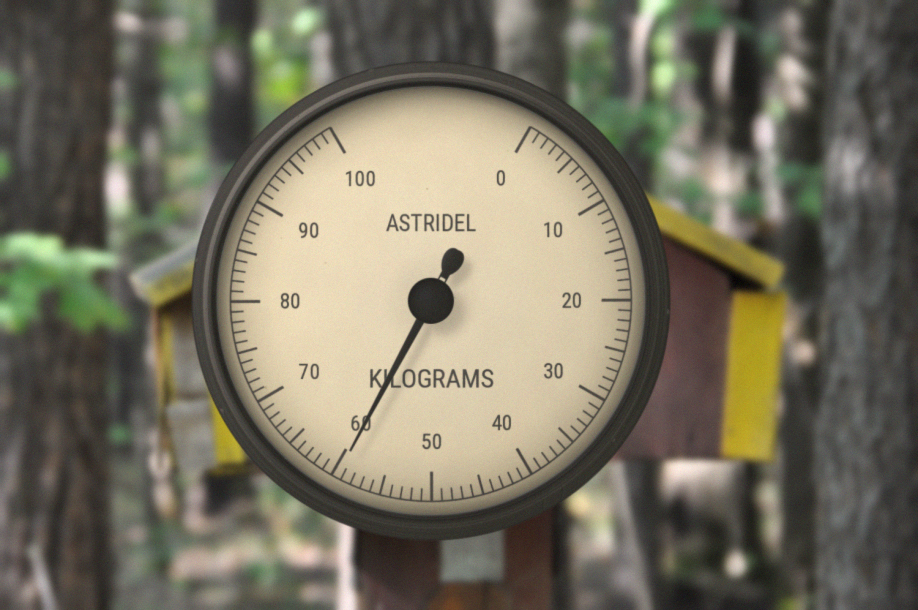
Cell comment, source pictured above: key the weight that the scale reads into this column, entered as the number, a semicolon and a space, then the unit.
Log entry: 59.5; kg
